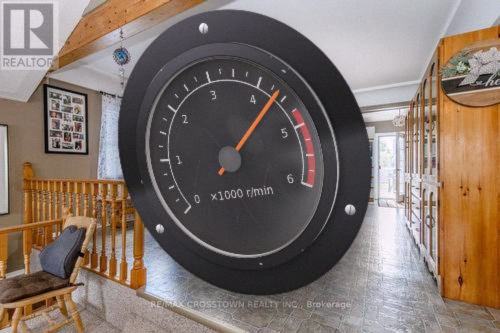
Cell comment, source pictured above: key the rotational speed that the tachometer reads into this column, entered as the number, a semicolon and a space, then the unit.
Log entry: 4375; rpm
